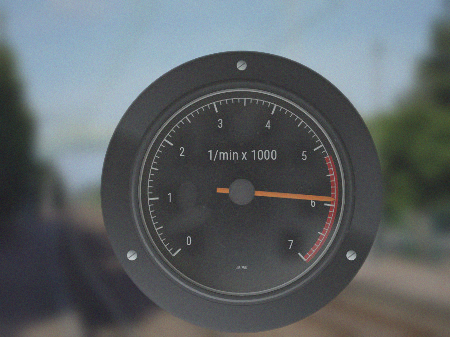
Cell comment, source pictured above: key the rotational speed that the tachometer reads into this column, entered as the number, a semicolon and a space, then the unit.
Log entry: 5900; rpm
